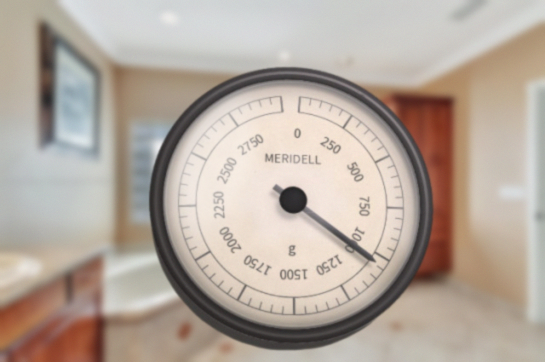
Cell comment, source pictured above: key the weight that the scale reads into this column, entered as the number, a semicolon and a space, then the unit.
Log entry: 1050; g
